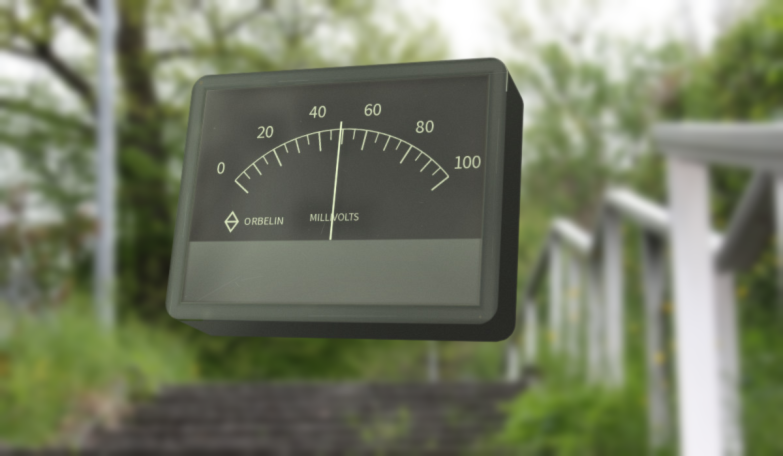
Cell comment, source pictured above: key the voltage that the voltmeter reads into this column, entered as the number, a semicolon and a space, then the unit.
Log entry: 50; mV
